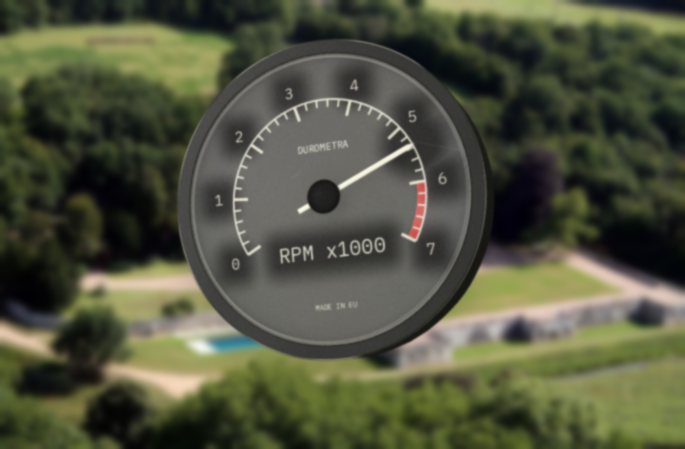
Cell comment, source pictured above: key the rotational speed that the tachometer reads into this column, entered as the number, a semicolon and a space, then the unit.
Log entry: 5400; rpm
